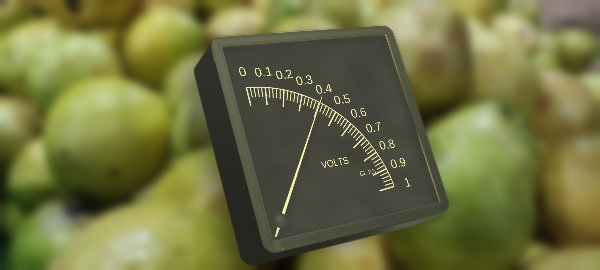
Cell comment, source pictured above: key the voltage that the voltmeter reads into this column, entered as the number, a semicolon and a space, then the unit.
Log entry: 0.4; V
